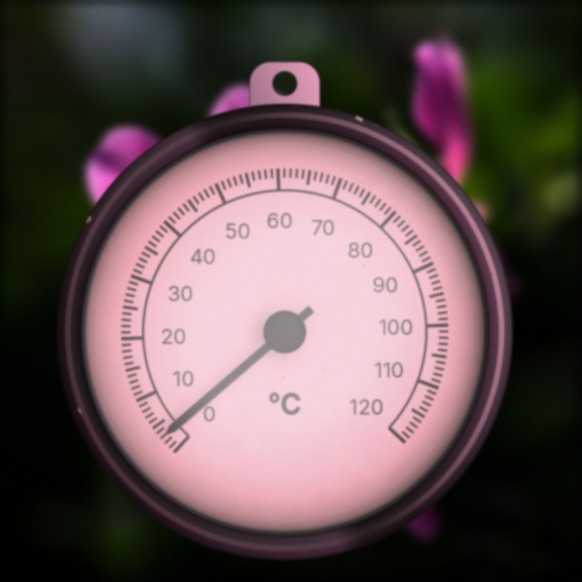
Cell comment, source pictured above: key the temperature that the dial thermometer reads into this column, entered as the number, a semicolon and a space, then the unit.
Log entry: 3; °C
